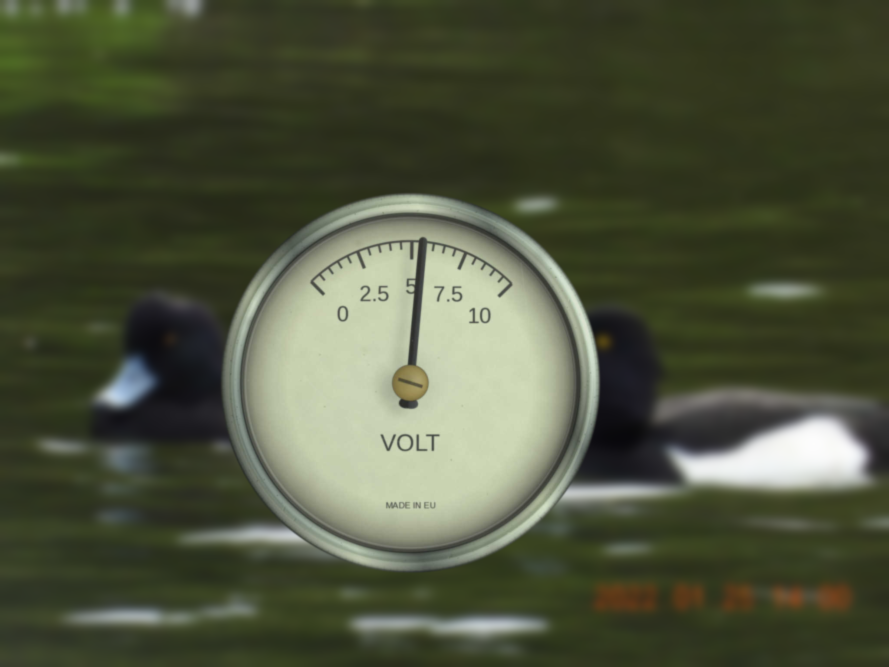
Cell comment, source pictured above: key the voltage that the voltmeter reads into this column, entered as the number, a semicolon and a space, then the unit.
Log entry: 5.5; V
